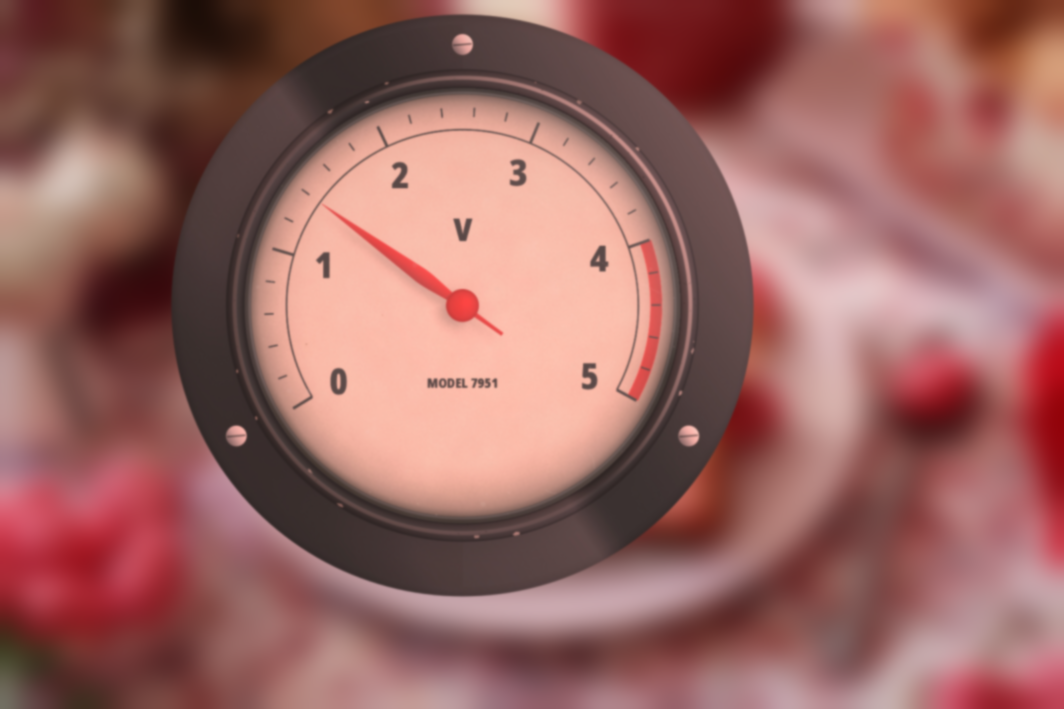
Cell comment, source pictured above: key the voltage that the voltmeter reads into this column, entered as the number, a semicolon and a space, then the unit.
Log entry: 1.4; V
